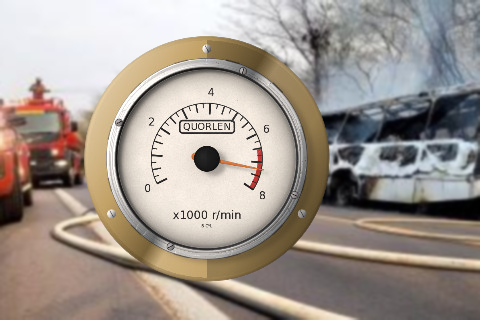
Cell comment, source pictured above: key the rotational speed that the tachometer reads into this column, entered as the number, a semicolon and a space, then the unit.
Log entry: 7250; rpm
